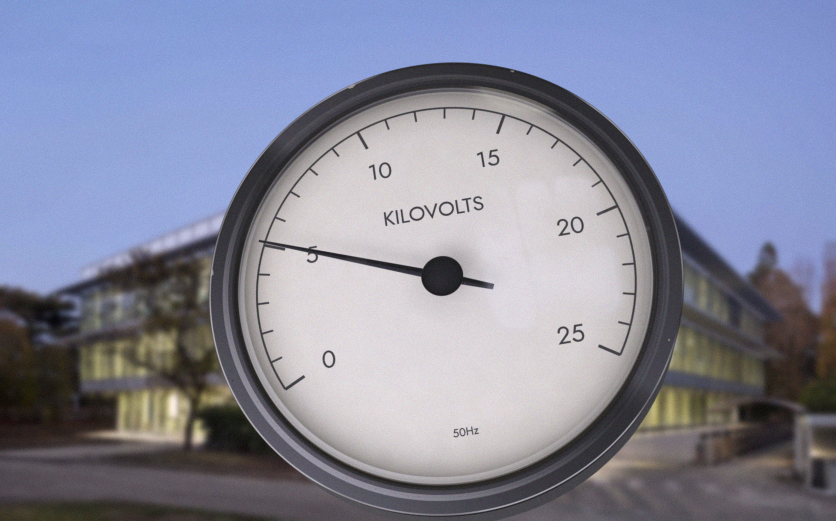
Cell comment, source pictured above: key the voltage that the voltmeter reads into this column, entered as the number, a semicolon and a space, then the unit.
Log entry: 5; kV
